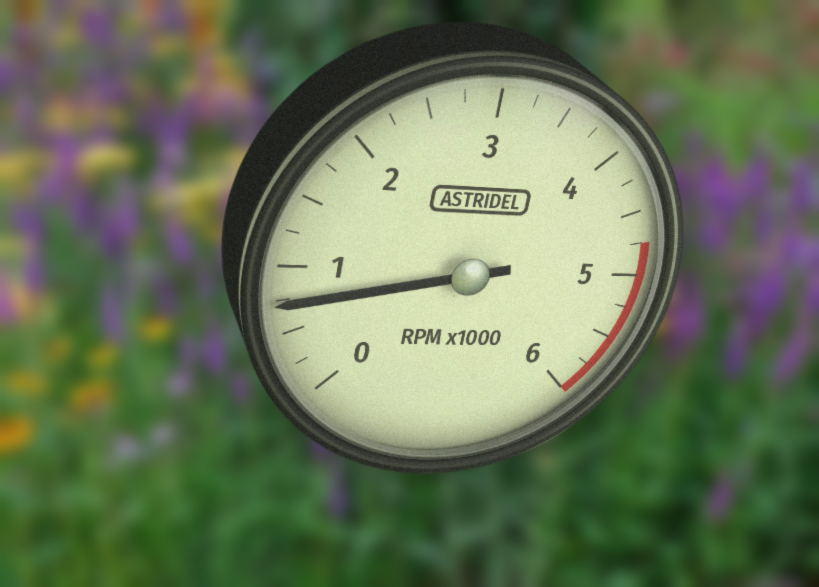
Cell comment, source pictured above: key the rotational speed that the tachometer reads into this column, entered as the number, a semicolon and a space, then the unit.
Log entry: 750; rpm
